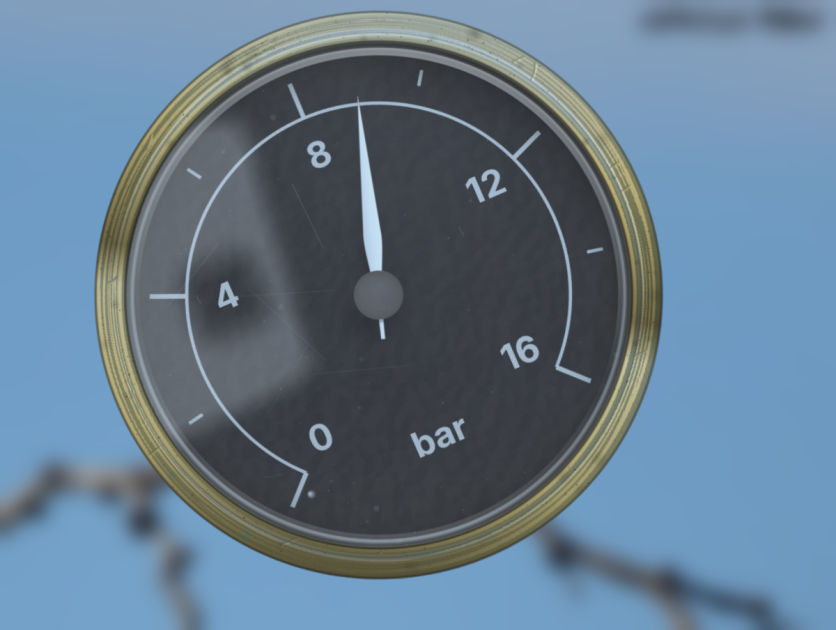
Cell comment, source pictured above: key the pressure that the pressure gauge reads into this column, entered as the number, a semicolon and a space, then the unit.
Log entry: 9; bar
